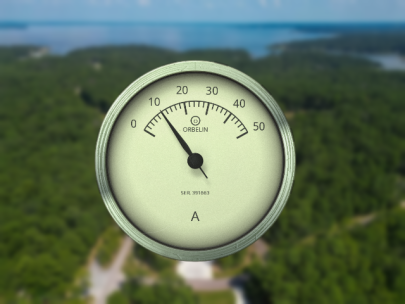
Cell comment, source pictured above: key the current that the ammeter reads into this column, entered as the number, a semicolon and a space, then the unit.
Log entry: 10; A
